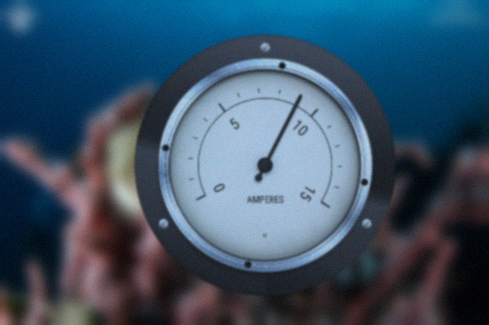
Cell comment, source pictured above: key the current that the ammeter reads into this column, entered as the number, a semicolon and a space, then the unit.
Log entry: 9; A
